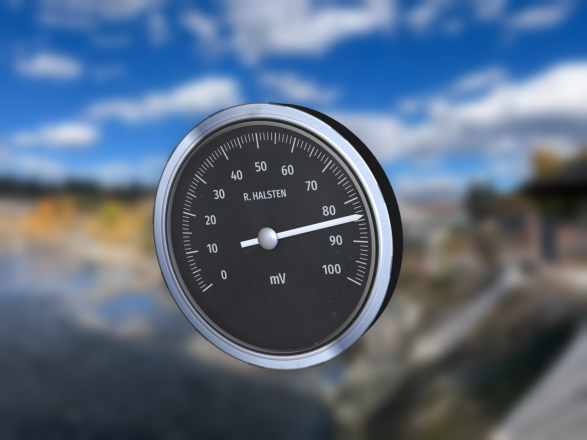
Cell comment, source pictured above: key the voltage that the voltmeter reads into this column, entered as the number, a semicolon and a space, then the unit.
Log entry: 84; mV
